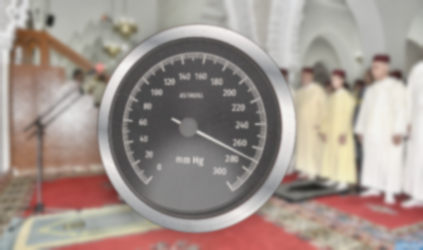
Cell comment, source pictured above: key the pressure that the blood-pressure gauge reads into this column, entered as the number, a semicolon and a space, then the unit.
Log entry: 270; mmHg
